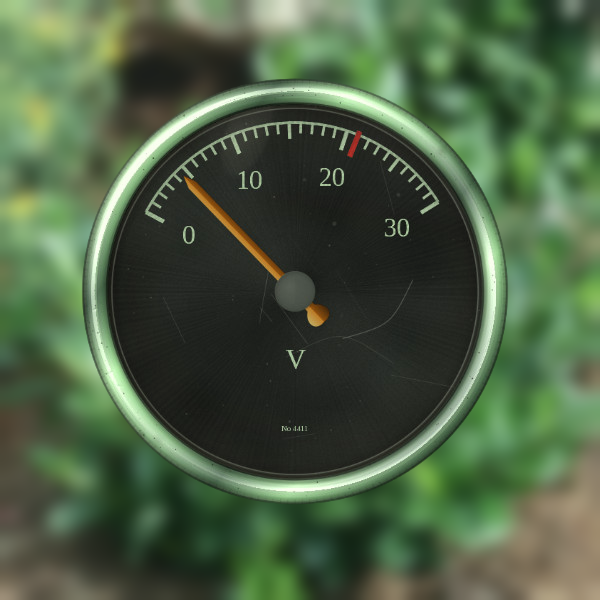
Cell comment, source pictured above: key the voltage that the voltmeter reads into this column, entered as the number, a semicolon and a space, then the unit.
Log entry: 4.5; V
